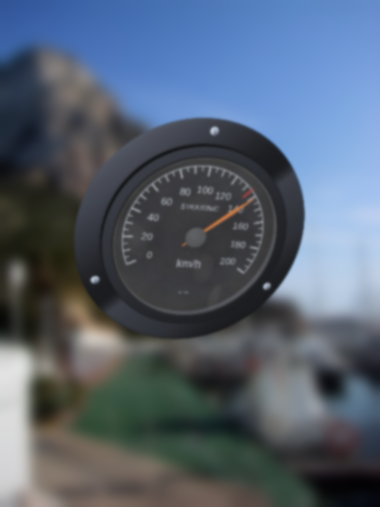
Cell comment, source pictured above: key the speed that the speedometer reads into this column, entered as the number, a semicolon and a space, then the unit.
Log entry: 140; km/h
